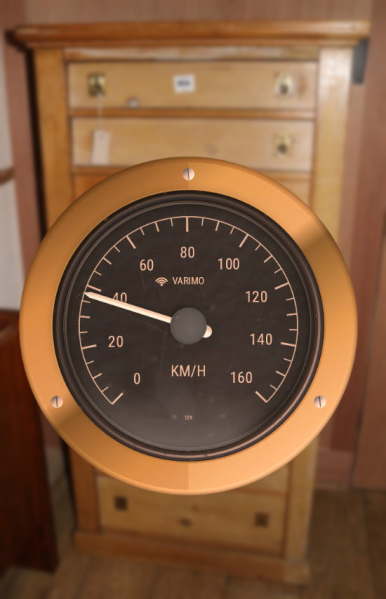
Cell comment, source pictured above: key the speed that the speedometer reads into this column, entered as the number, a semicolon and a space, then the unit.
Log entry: 37.5; km/h
